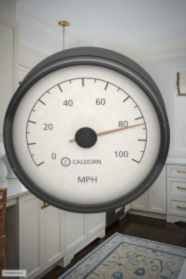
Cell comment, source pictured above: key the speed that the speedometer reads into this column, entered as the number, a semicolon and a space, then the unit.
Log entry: 82.5; mph
